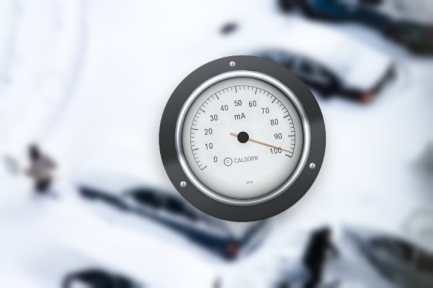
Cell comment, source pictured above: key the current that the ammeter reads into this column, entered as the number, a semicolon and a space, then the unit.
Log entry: 98; mA
